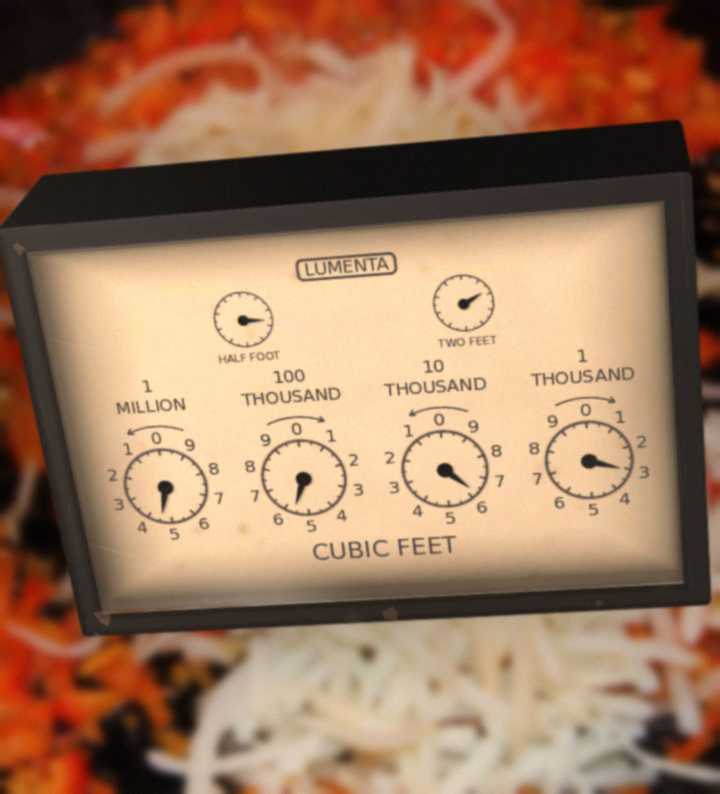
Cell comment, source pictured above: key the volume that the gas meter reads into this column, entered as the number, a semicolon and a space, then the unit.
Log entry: 456300; ft³
